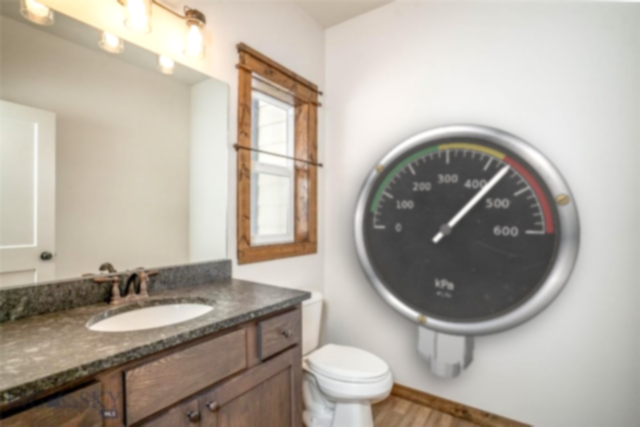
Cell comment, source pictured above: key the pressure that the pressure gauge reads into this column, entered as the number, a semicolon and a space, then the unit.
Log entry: 440; kPa
